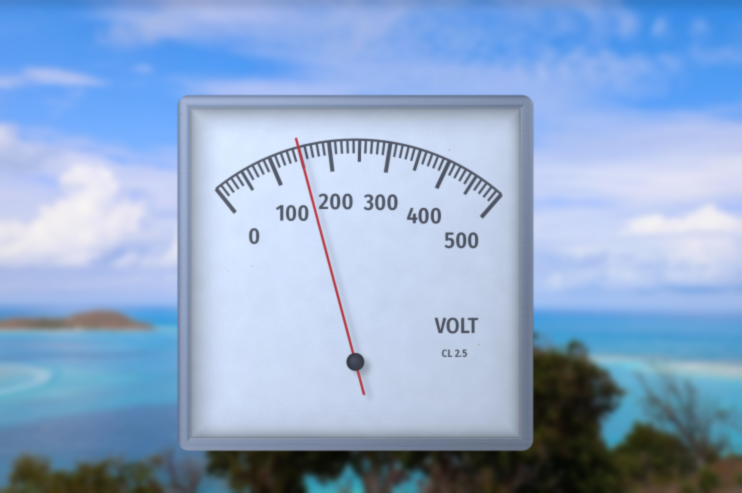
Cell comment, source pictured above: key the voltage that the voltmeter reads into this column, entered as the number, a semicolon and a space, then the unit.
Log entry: 150; V
